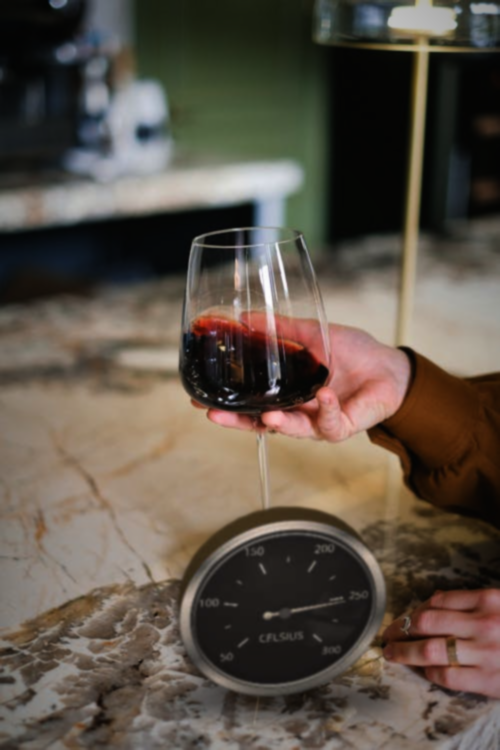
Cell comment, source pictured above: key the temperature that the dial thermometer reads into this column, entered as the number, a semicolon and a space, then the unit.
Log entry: 250; °C
